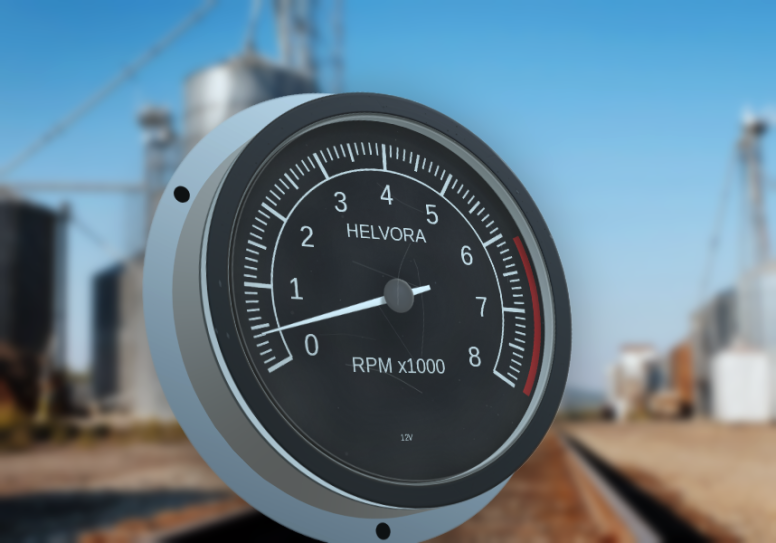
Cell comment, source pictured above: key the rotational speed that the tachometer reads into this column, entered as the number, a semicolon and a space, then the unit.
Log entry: 400; rpm
